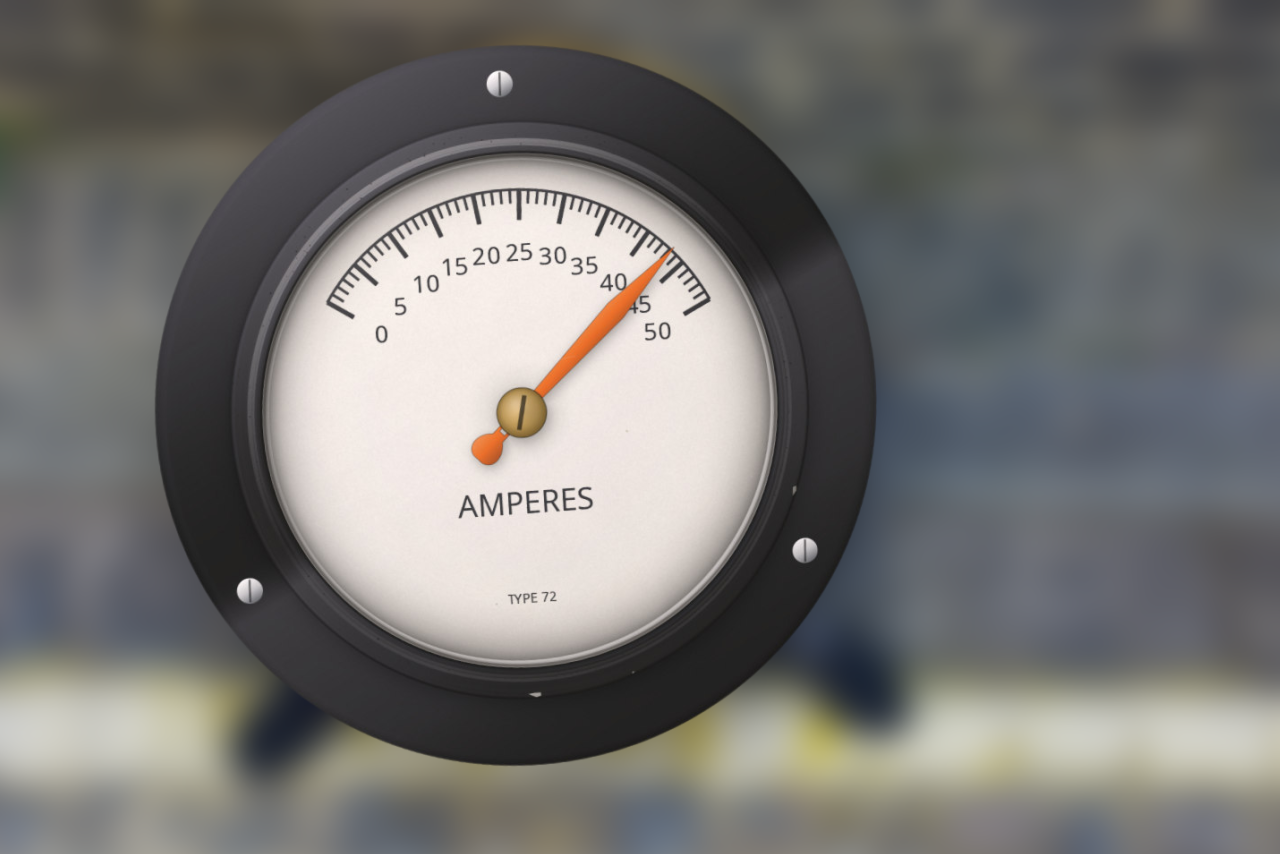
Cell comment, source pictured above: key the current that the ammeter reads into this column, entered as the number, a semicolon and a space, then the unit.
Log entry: 43; A
